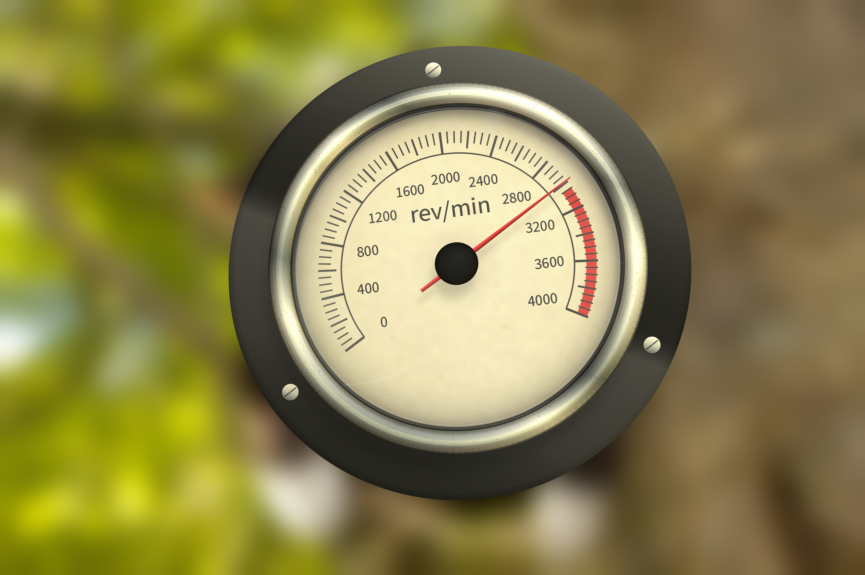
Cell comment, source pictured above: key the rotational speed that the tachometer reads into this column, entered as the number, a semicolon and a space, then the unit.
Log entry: 3000; rpm
